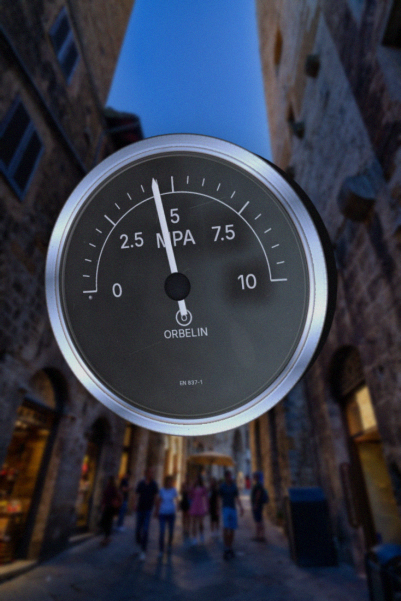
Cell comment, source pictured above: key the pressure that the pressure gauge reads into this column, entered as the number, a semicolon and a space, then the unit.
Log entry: 4.5; MPa
